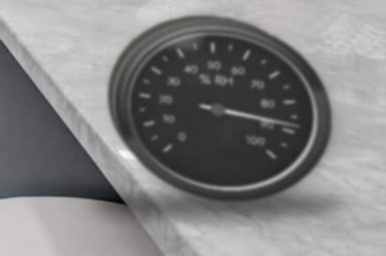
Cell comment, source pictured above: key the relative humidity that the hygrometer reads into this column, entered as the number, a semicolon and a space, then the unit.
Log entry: 87.5; %
